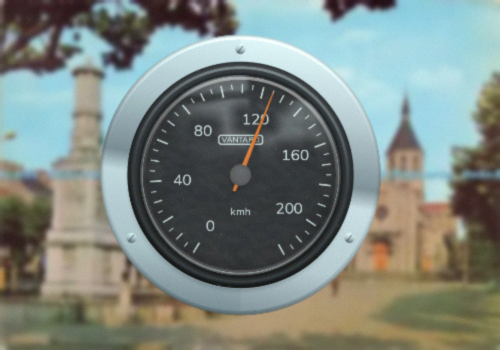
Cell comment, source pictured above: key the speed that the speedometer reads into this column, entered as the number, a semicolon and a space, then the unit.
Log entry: 125; km/h
